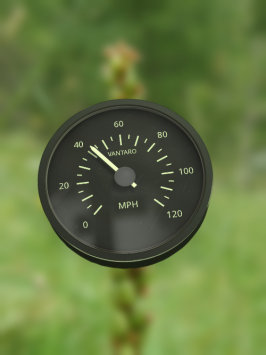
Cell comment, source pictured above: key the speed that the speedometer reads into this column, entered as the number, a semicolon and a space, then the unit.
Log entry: 42.5; mph
